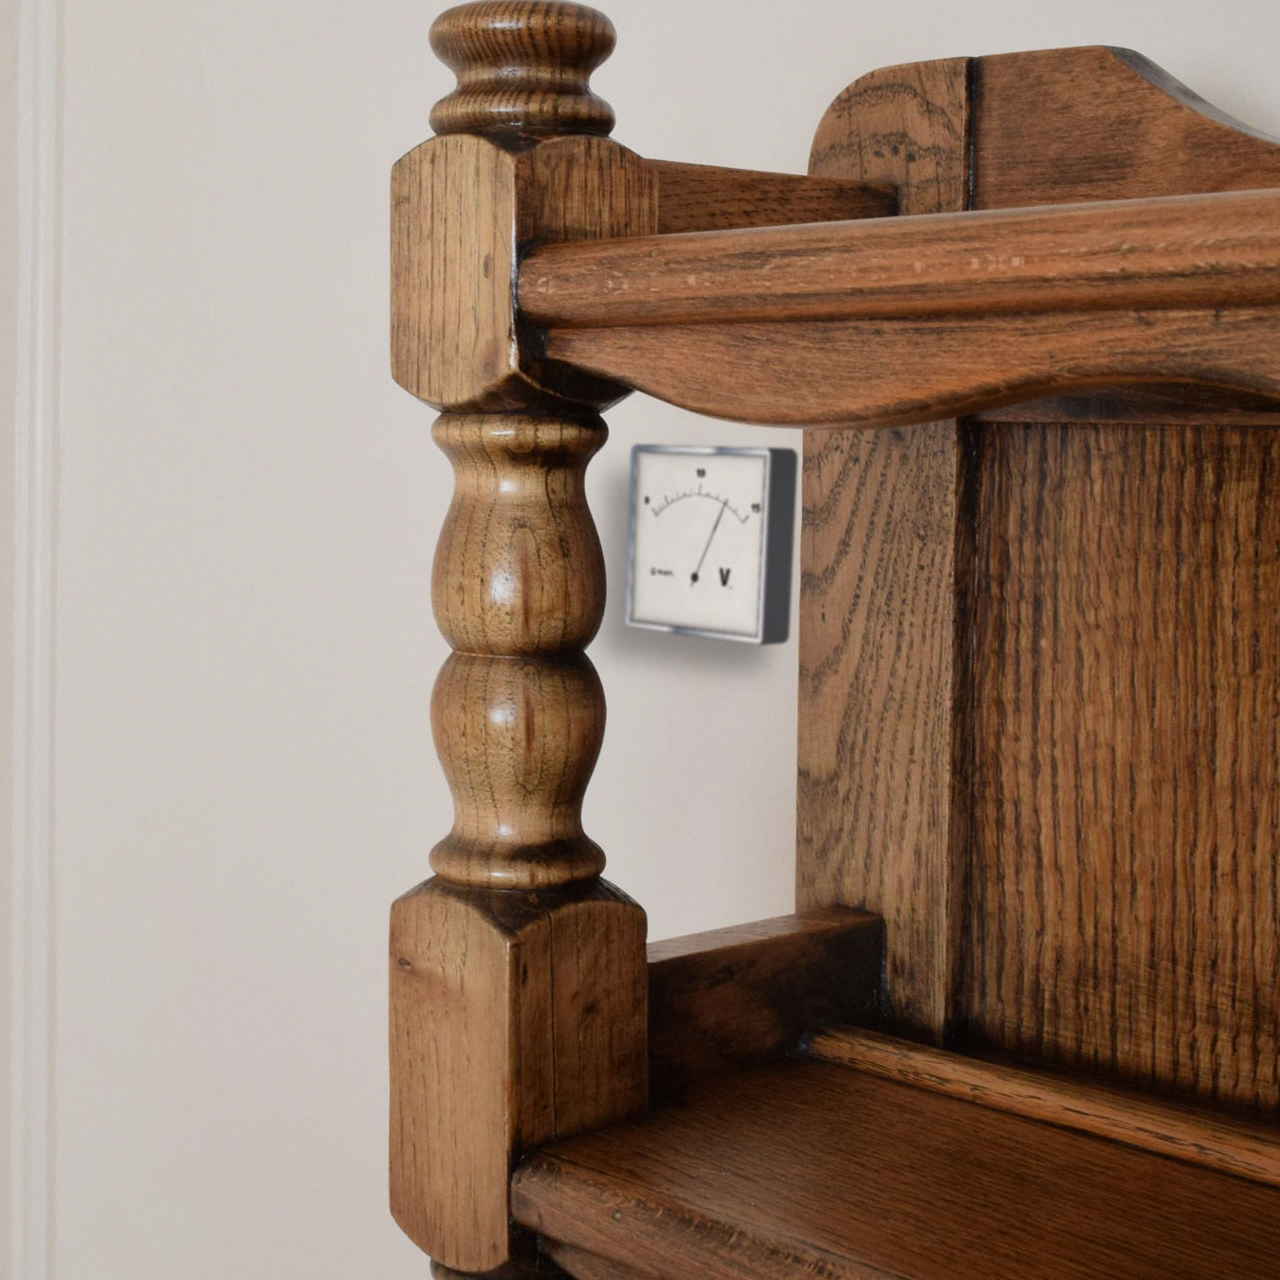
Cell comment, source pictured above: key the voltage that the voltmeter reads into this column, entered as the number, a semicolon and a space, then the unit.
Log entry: 13; V
